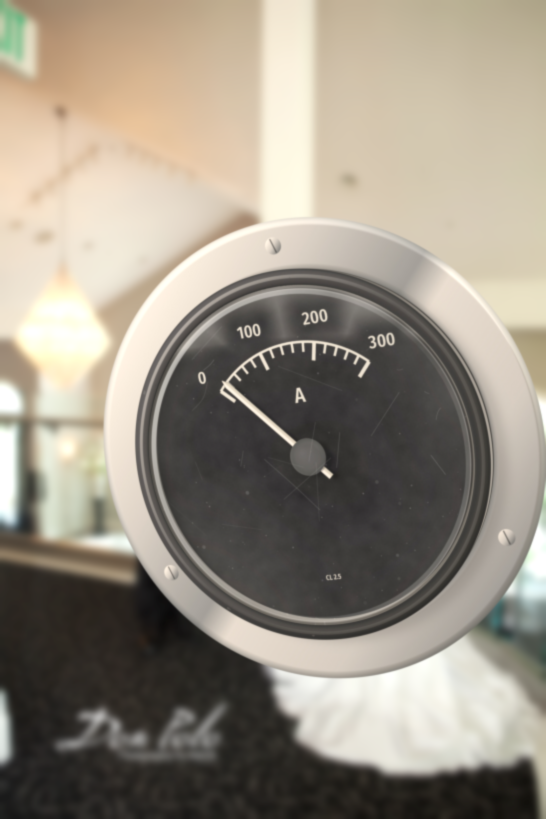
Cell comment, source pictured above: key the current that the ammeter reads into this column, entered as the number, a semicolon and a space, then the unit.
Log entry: 20; A
